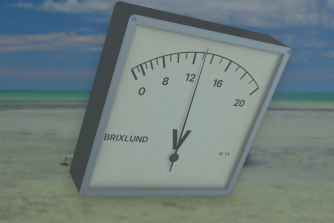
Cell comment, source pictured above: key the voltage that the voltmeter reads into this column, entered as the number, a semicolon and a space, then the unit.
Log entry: 13; V
